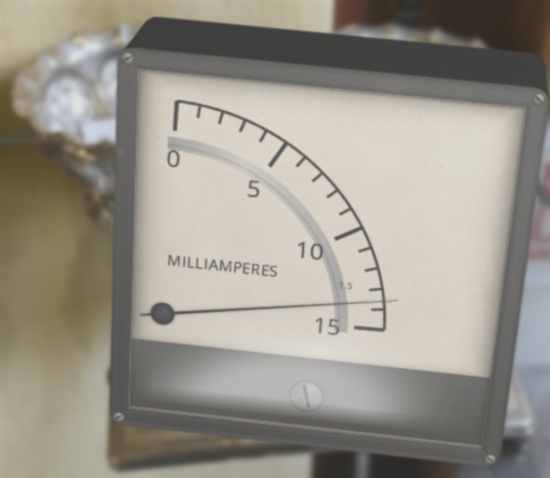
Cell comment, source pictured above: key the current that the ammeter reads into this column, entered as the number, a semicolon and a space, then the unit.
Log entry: 13.5; mA
